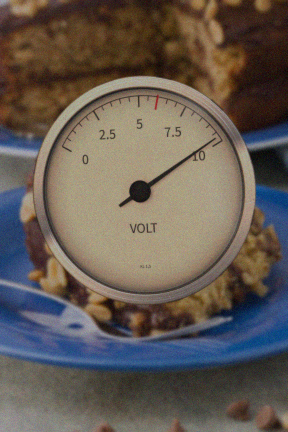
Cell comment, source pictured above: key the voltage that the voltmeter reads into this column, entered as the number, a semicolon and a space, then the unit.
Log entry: 9.75; V
